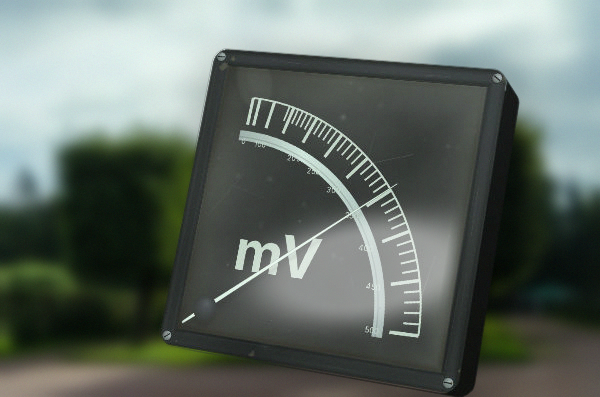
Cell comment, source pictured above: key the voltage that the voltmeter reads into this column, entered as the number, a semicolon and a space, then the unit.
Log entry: 350; mV
